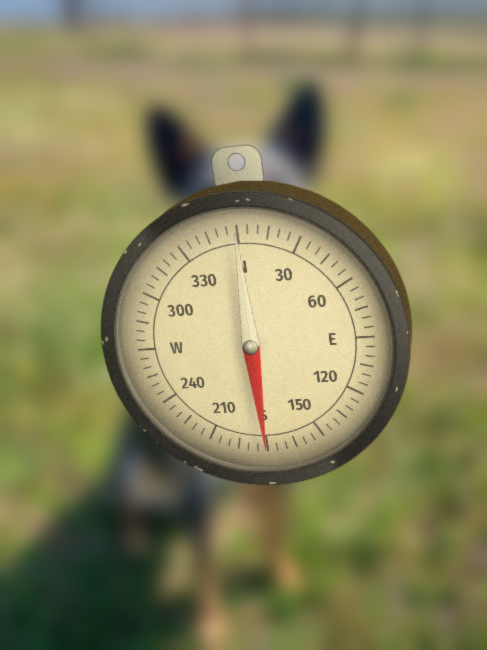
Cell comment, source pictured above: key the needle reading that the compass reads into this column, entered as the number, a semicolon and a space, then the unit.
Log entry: 180; °
